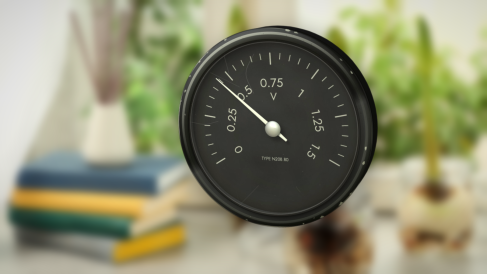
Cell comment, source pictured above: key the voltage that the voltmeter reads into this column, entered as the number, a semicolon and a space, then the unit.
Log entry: 0.45; V
